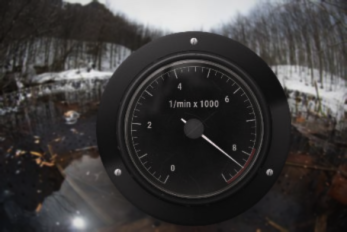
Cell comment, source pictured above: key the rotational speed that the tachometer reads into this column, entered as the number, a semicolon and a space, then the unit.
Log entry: 8400; rpm
